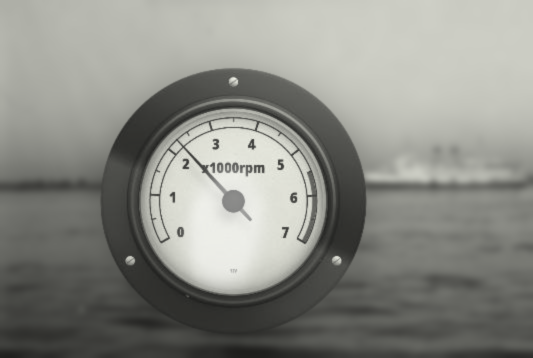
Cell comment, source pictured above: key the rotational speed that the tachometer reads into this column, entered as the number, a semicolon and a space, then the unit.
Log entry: 2250; rpm
